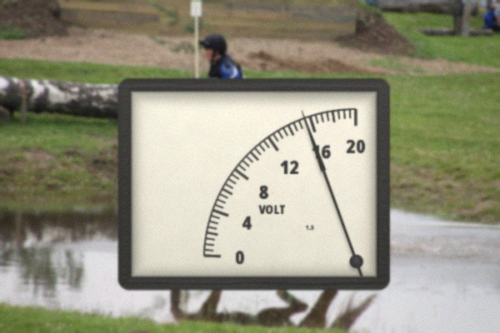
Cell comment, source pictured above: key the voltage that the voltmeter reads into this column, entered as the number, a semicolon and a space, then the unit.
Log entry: 15.5; V
